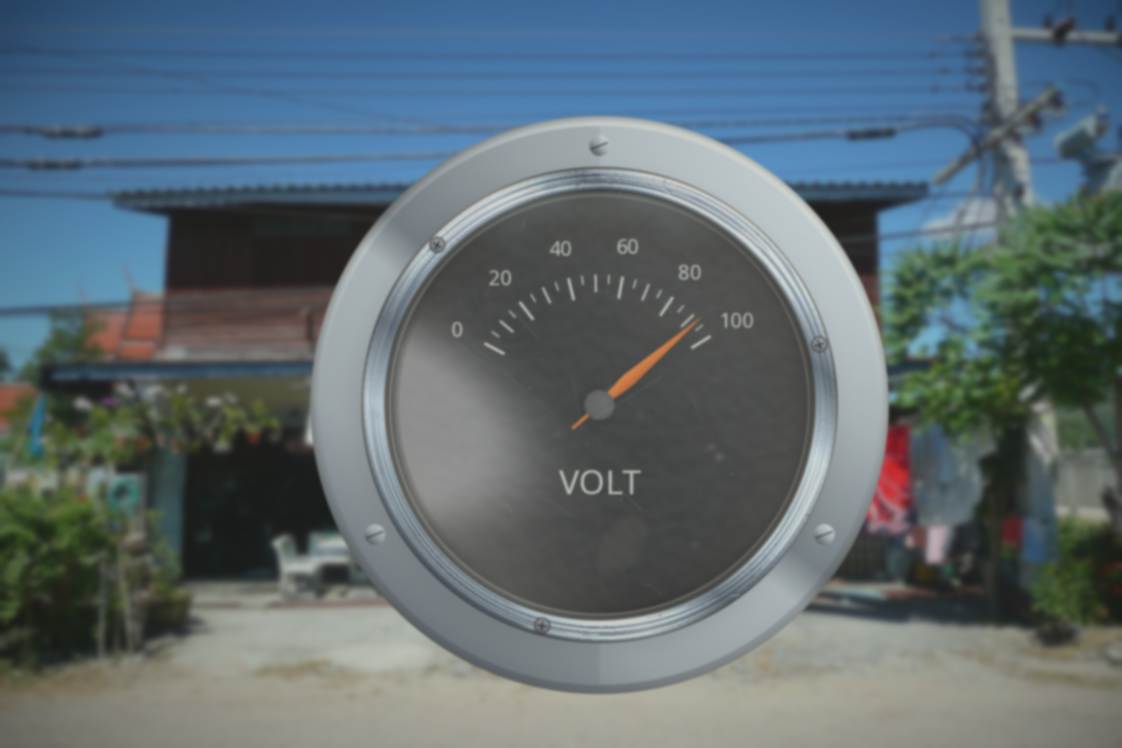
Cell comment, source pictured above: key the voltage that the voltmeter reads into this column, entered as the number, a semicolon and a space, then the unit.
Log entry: 92.5; V
